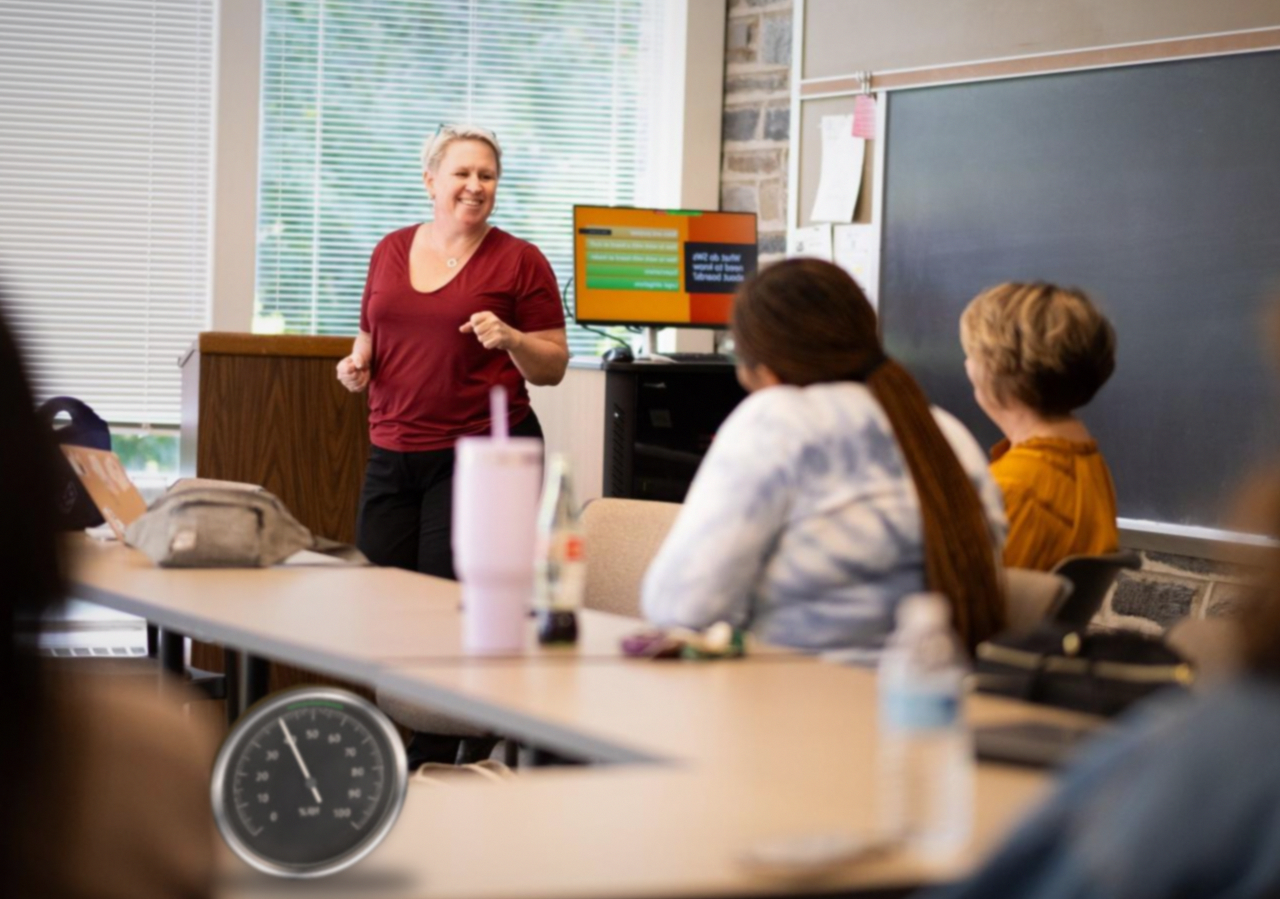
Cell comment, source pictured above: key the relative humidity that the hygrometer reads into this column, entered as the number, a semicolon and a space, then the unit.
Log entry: 40; %
